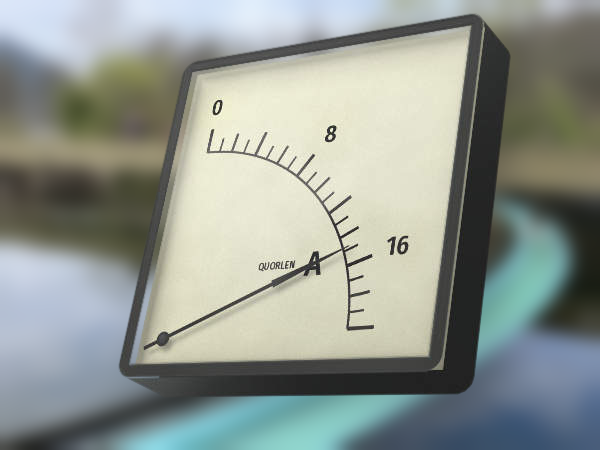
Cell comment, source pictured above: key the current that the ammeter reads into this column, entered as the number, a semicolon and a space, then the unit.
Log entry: 15; A
